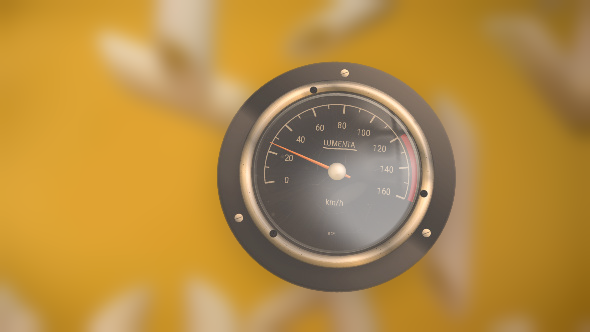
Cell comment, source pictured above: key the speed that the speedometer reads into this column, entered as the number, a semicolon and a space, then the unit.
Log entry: 25; km/h
